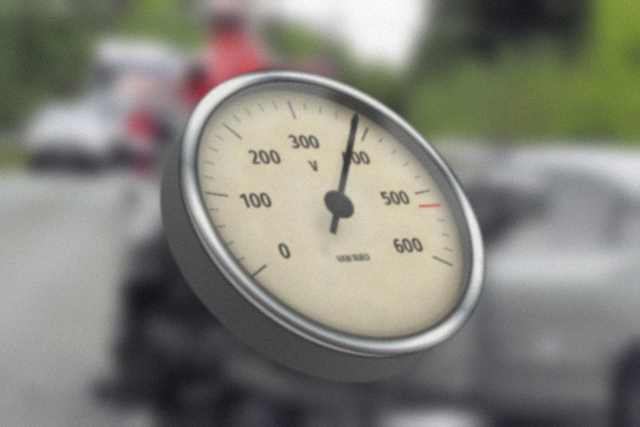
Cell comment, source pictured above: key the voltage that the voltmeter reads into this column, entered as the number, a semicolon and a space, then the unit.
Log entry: 380; V
